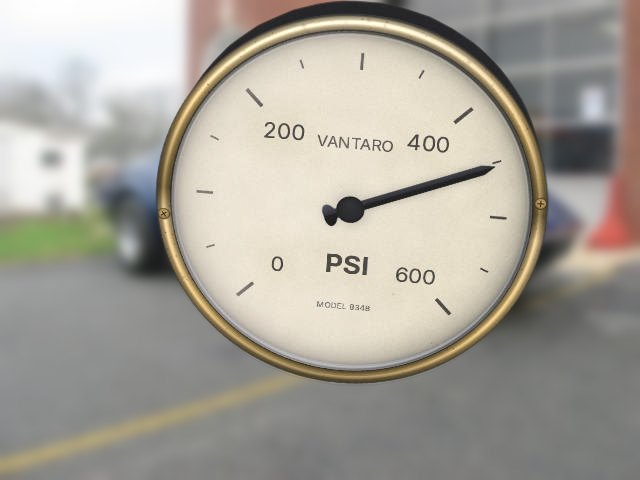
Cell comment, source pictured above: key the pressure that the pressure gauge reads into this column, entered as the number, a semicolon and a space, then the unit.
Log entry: 450; psi
